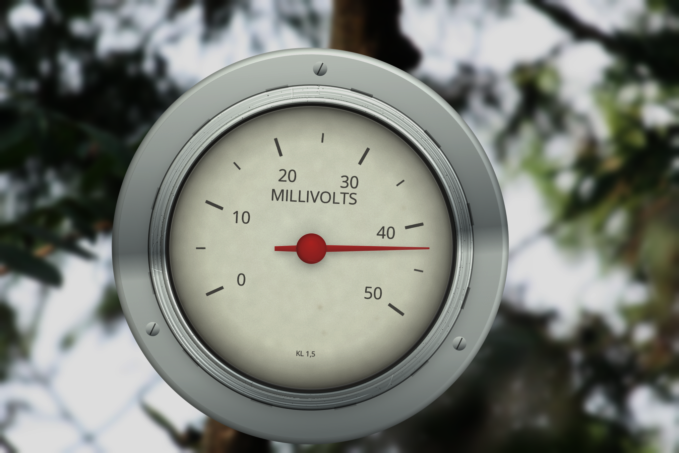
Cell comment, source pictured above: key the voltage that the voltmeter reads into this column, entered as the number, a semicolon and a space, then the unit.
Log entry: 42.5; mV
